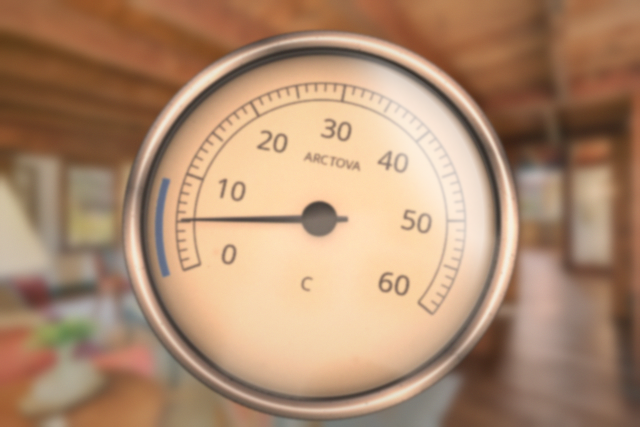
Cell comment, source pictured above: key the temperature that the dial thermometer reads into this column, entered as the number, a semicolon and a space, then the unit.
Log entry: 5; °C
